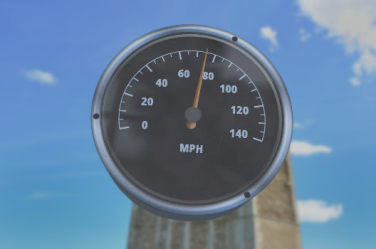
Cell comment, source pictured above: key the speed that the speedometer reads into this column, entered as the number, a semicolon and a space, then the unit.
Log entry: 75; mph
